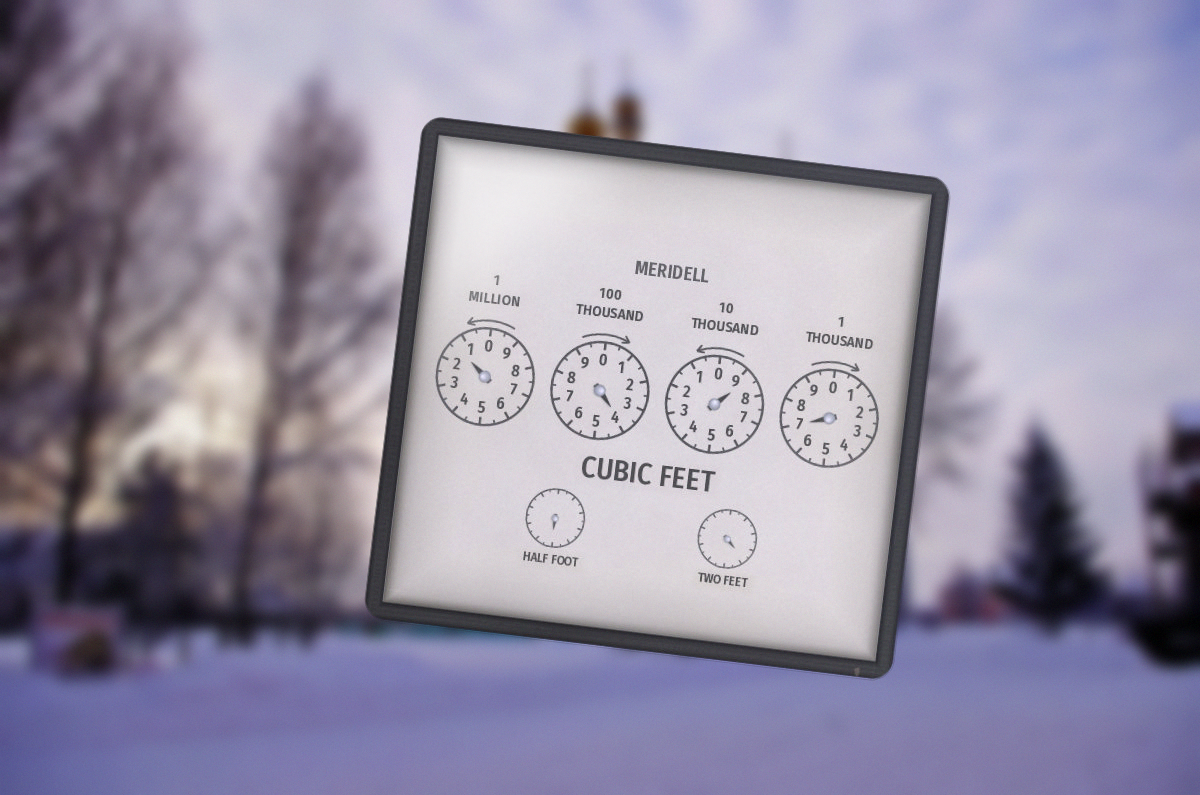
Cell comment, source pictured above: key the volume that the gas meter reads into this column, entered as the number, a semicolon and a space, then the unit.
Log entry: 138700; ft³
